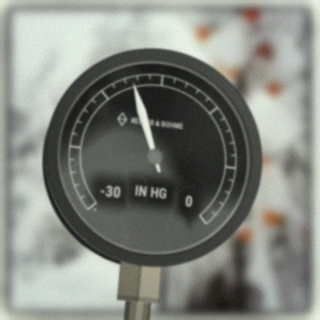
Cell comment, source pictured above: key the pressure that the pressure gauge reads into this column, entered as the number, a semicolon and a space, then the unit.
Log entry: -17.5; inHg
